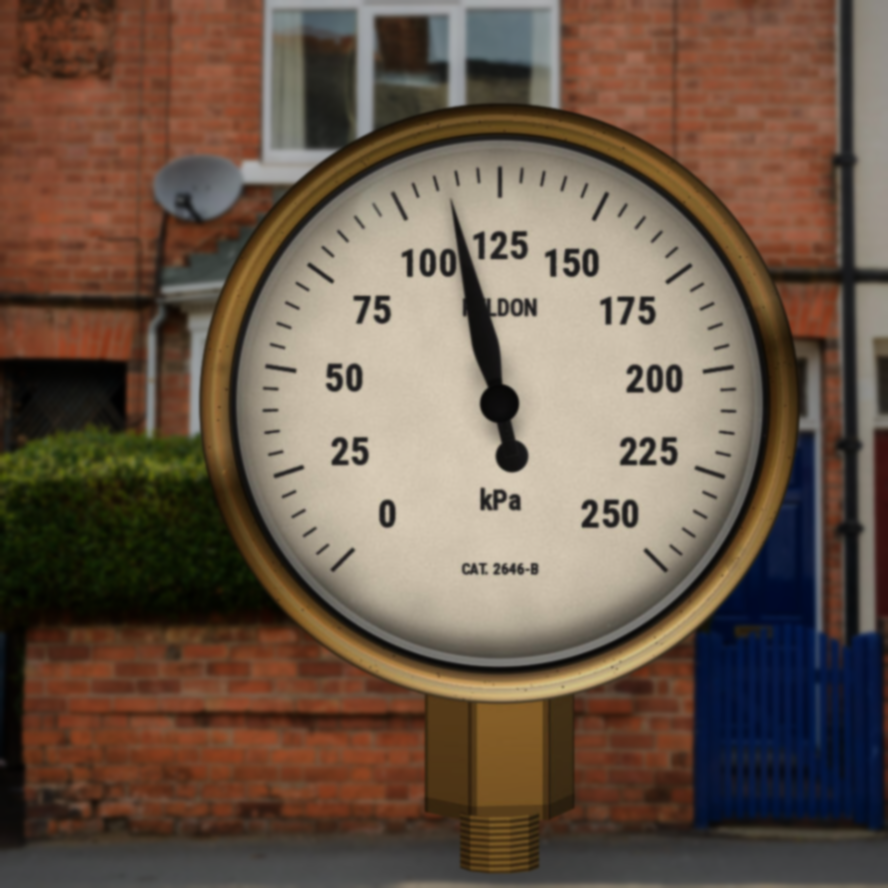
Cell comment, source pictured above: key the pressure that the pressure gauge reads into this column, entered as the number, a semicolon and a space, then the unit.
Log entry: 112.5; kPa
